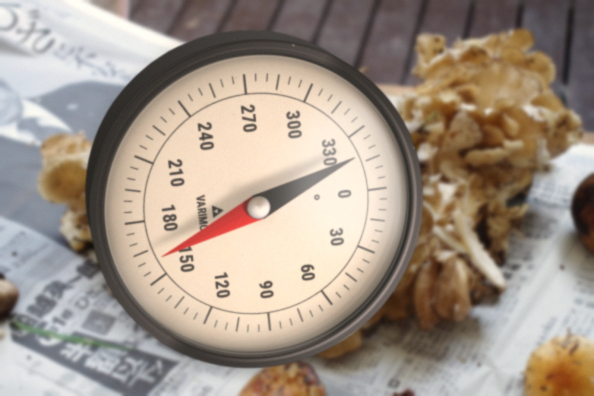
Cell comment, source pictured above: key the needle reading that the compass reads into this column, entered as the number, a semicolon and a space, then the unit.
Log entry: 160; °
